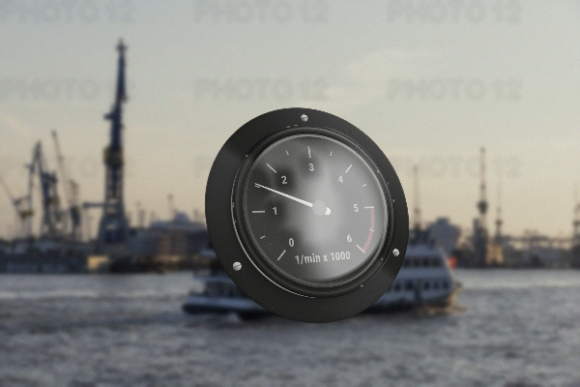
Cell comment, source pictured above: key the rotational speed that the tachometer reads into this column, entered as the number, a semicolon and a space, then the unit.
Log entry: 1500; rpm
